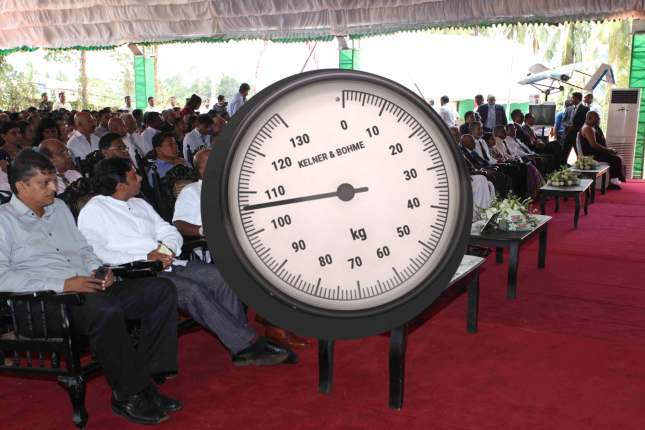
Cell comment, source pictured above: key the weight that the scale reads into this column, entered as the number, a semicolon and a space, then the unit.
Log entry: 106; kg
